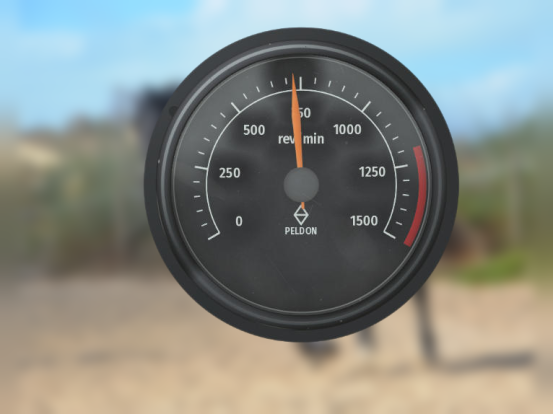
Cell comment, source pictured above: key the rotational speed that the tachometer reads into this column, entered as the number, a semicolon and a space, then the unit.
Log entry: 725; rpm
